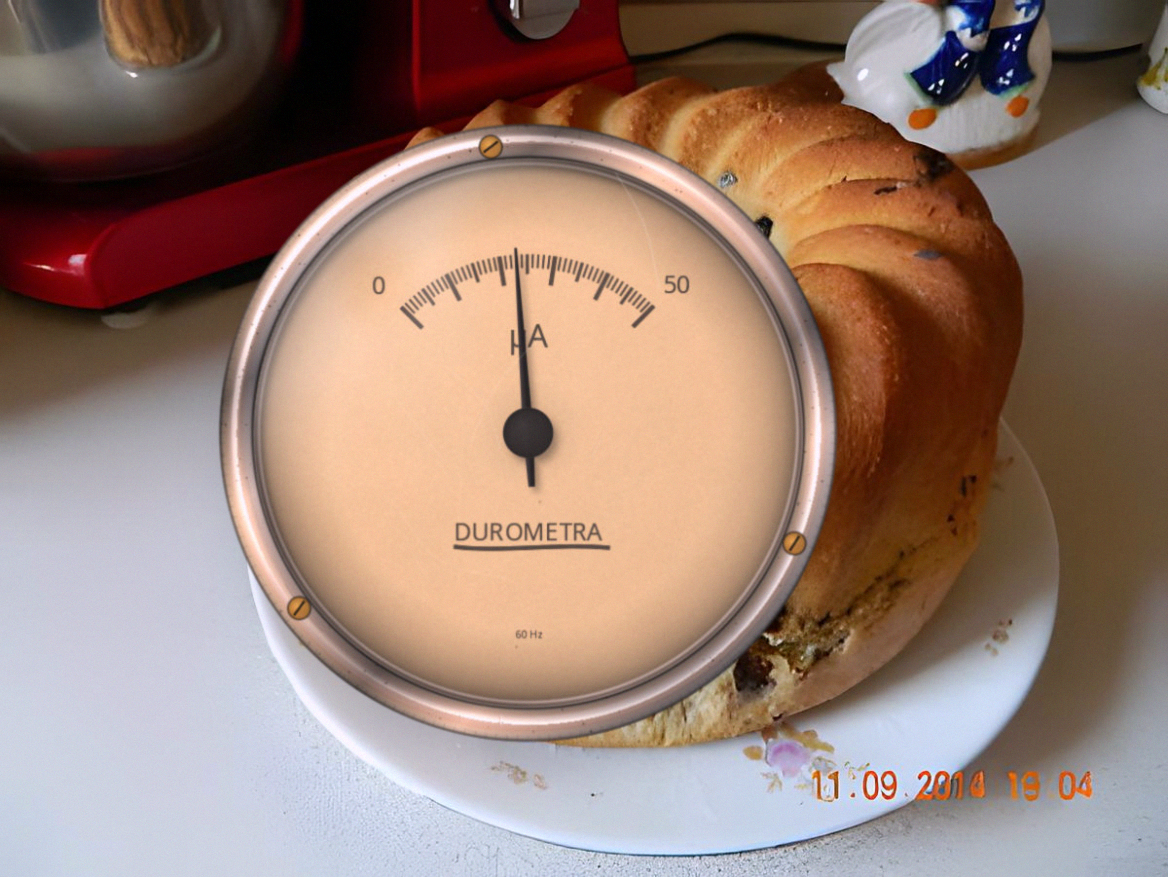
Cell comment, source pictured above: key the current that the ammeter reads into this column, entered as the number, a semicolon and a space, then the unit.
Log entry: 23; µA
